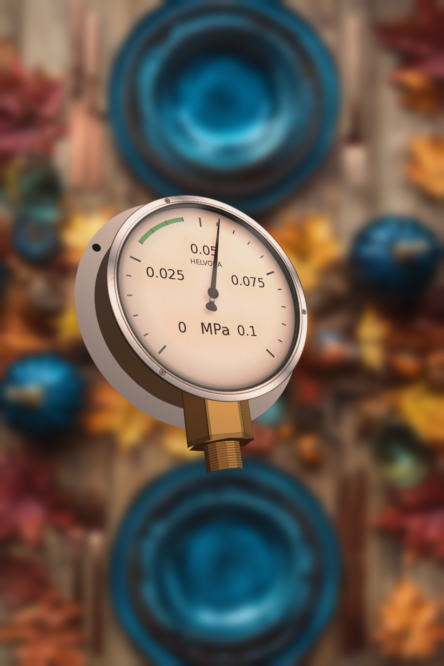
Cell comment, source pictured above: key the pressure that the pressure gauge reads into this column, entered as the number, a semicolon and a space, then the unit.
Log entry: 0.055; MPa
